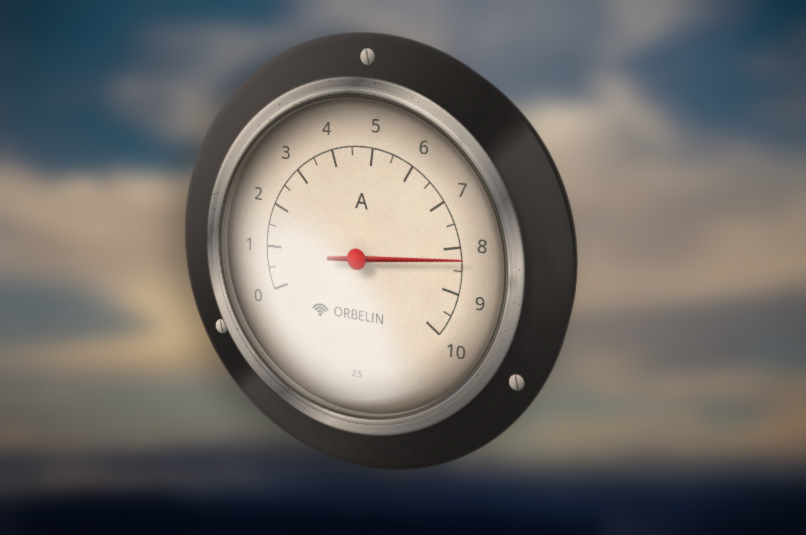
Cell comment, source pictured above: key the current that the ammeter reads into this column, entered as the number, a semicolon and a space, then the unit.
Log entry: 8.25; A
